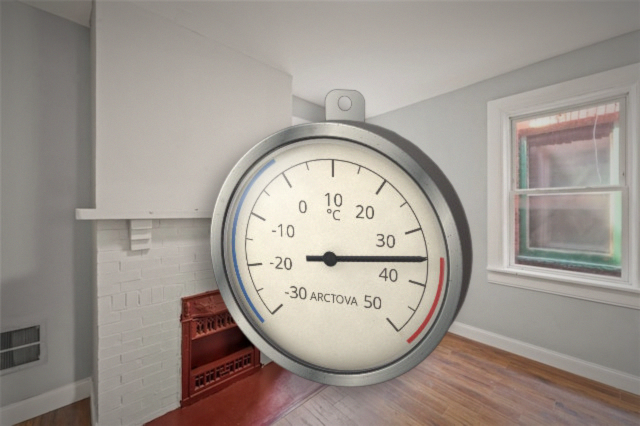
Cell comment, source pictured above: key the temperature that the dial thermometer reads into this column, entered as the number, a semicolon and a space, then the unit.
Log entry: 35; °C
